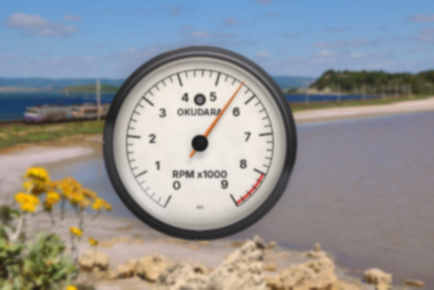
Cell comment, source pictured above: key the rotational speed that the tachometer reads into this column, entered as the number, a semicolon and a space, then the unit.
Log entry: 5600; rpm
